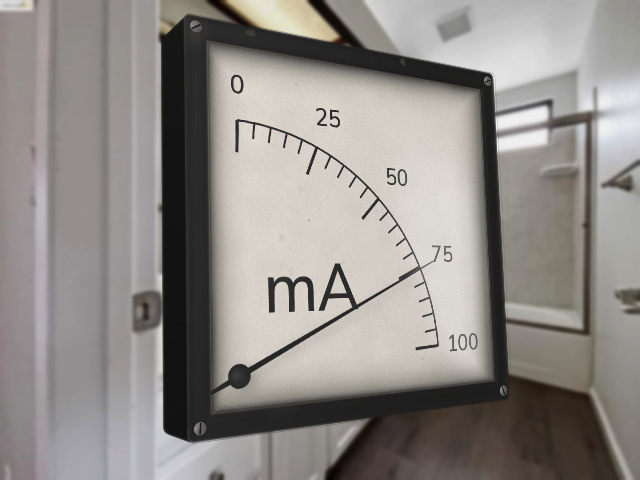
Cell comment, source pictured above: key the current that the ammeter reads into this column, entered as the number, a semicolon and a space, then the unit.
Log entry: 75; mA
